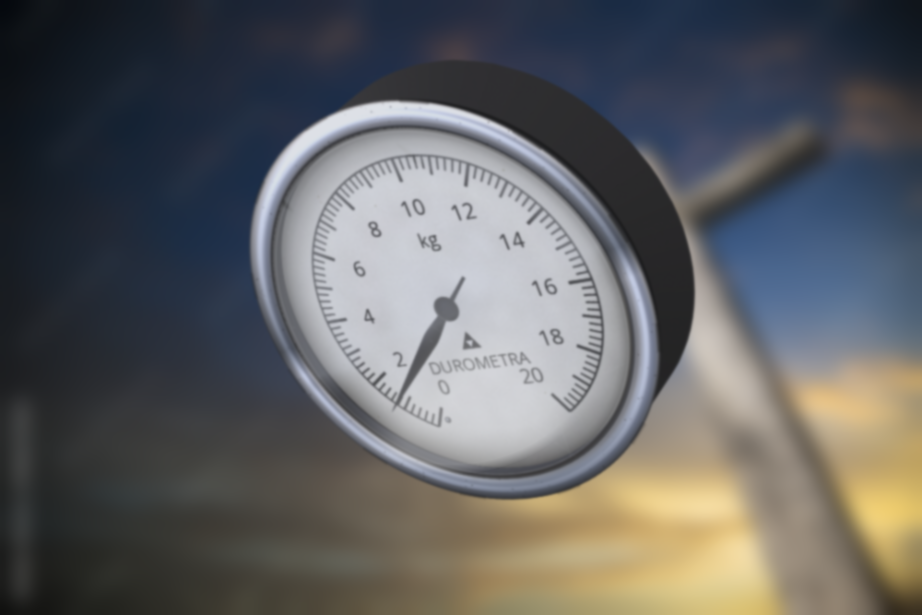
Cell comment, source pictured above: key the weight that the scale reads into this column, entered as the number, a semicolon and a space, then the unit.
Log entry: 1.2; kg
